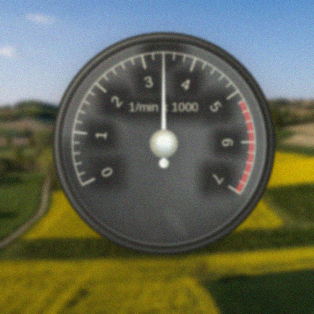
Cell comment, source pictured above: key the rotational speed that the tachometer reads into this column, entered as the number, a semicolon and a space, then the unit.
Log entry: 3400; rpm
